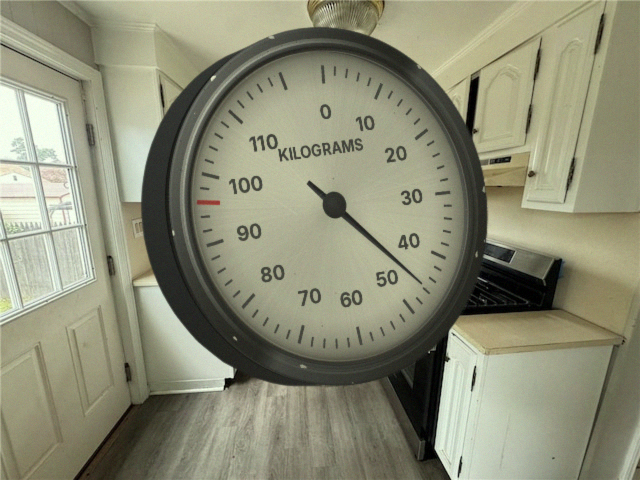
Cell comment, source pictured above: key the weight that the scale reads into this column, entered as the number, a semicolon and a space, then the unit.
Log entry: 46; kg
